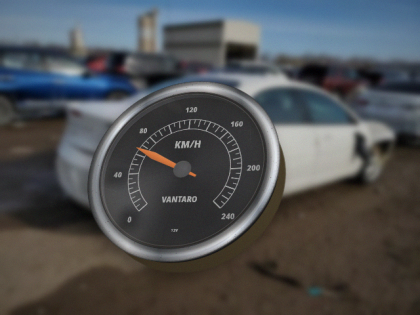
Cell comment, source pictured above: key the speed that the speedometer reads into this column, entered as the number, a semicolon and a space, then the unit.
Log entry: 65; km/h
